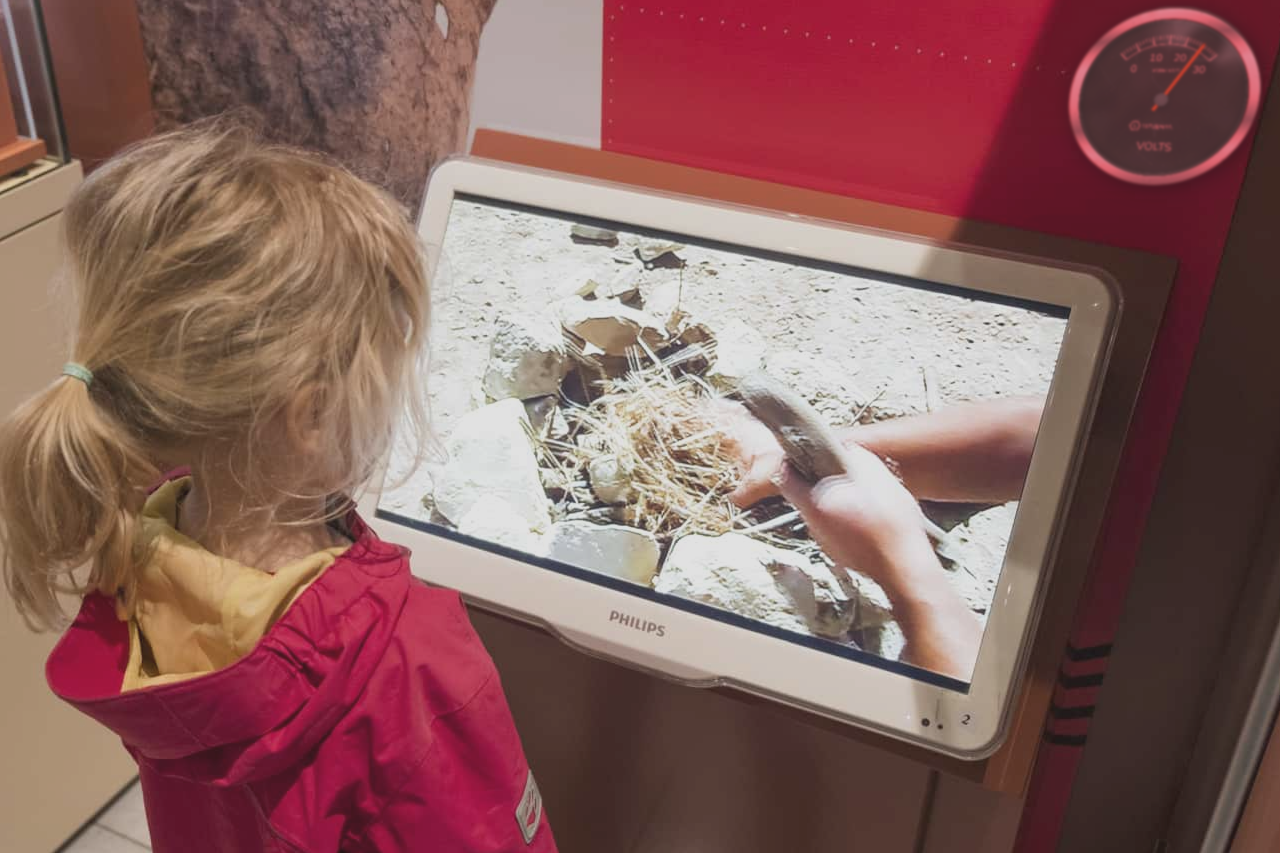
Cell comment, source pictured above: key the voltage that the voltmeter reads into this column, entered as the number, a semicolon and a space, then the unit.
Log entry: 25; V
